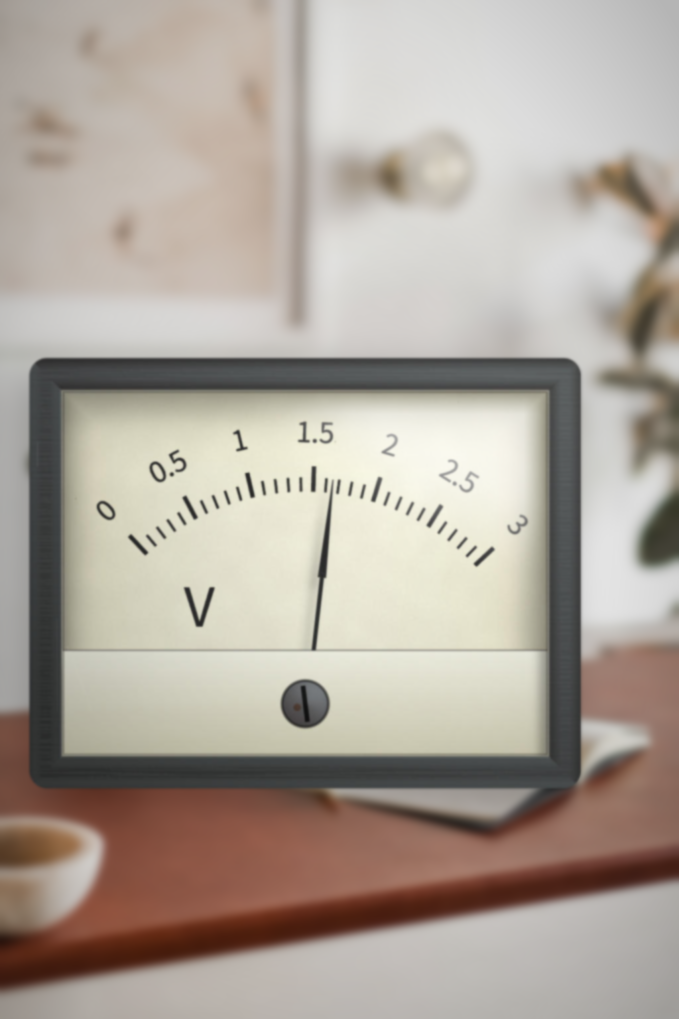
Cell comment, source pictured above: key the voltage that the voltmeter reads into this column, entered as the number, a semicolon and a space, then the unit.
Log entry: 1.65; V
